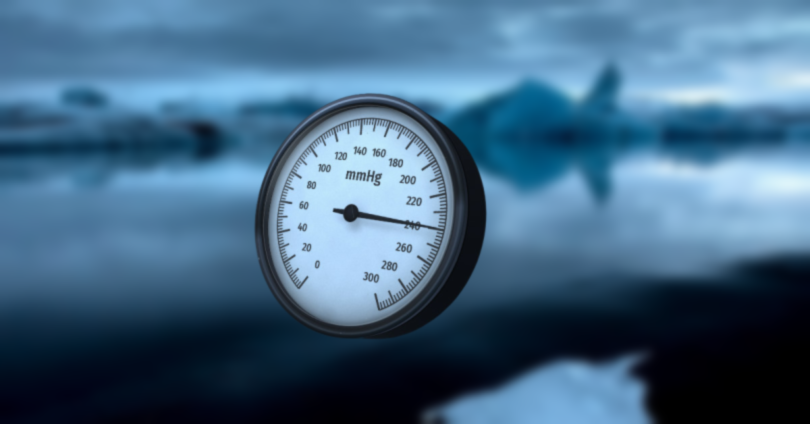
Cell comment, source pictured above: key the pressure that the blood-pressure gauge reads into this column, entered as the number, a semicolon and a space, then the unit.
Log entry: 240; mmHg
